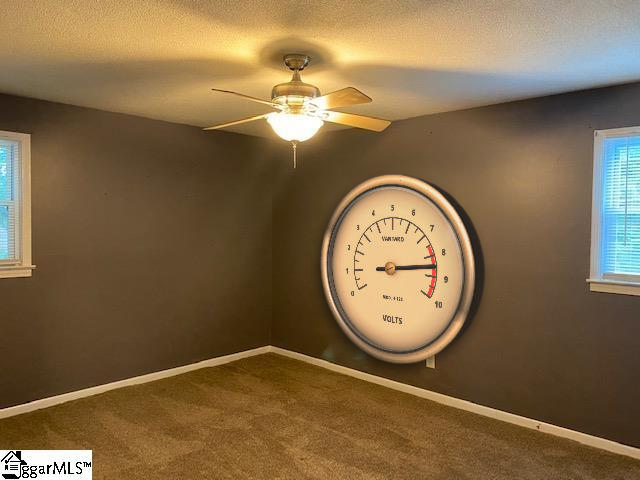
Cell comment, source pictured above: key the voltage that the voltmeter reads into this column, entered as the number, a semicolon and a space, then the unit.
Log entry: 8.5; V
